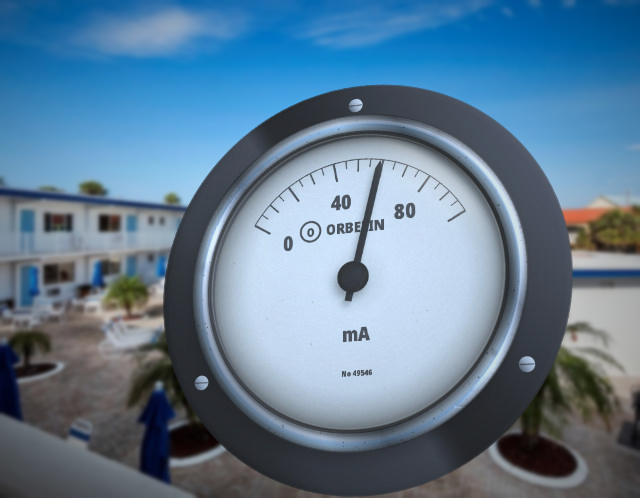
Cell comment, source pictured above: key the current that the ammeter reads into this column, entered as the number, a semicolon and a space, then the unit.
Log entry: 60; mA
